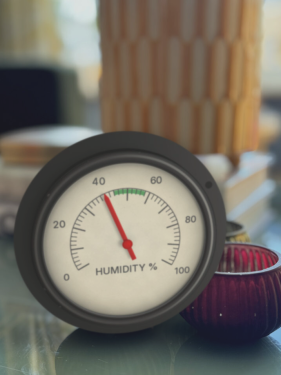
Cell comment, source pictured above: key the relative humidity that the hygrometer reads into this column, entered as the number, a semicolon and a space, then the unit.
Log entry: 40; %
